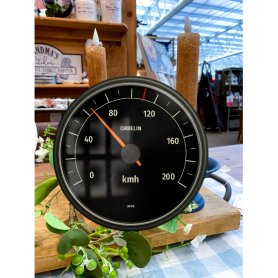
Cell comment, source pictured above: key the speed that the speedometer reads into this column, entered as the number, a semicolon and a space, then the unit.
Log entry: 65; km/h
